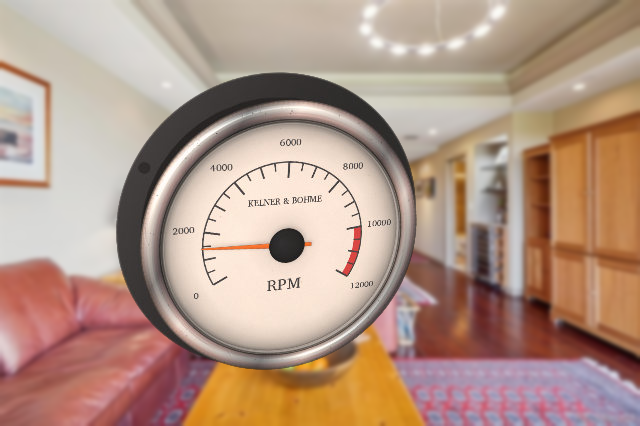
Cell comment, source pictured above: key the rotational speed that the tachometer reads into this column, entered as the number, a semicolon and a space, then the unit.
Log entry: 1500; rpm
